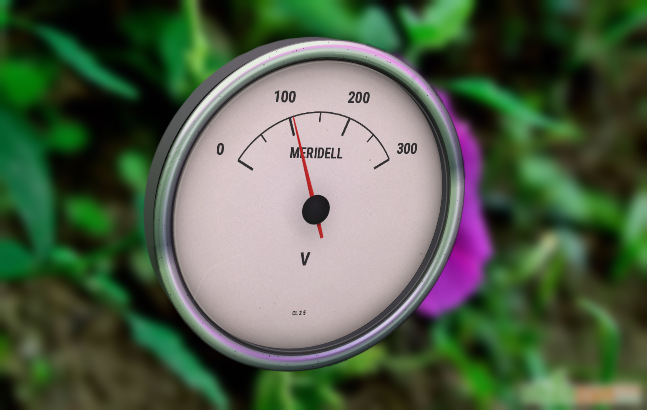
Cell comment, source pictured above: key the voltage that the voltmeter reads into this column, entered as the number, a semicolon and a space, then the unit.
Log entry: 100; V
